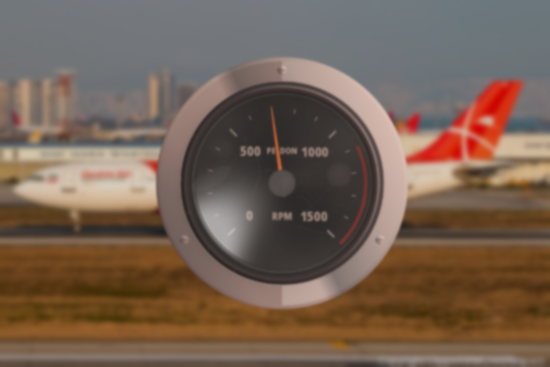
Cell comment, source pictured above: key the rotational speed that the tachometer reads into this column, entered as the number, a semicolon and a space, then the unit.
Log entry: 700; rpm
